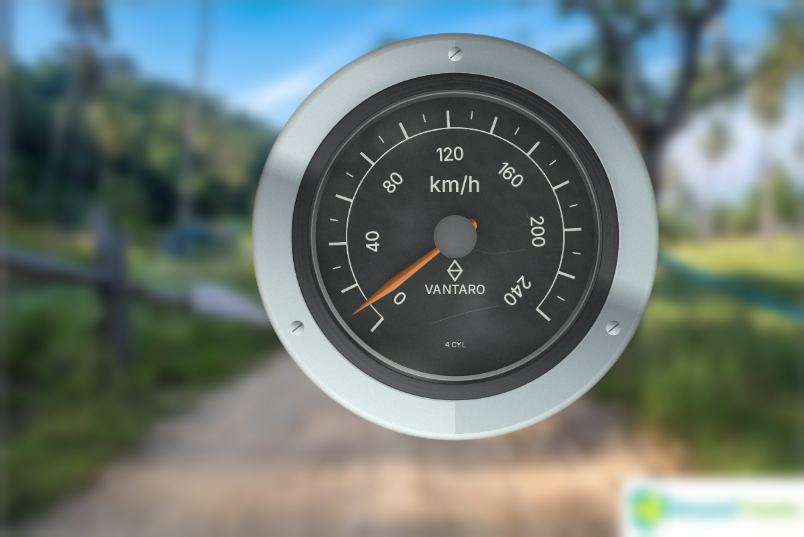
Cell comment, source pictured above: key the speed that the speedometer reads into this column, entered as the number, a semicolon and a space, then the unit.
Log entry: 10; km/h
